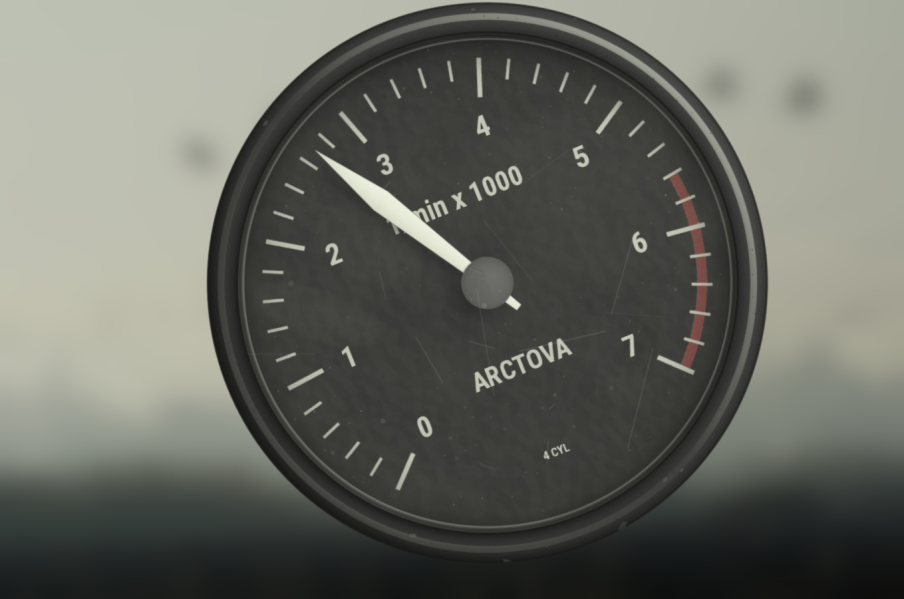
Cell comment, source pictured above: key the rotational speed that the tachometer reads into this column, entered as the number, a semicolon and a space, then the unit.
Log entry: 2700; rpm
